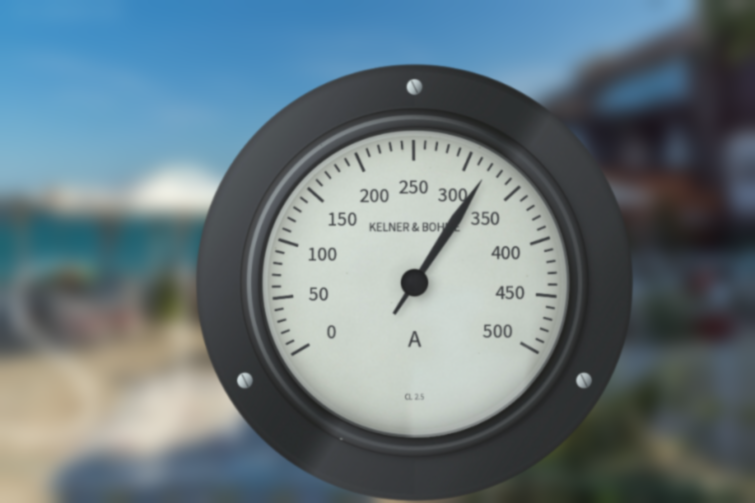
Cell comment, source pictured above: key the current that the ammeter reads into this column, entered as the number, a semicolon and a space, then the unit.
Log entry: 320; A
